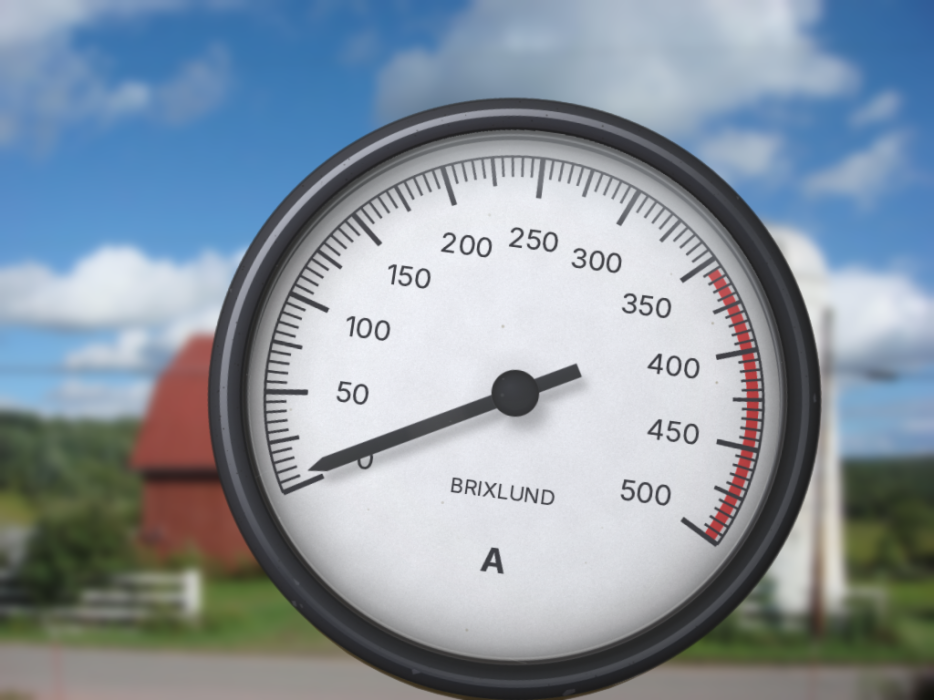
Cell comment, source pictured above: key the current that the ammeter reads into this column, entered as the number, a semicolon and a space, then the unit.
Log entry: 5; A
